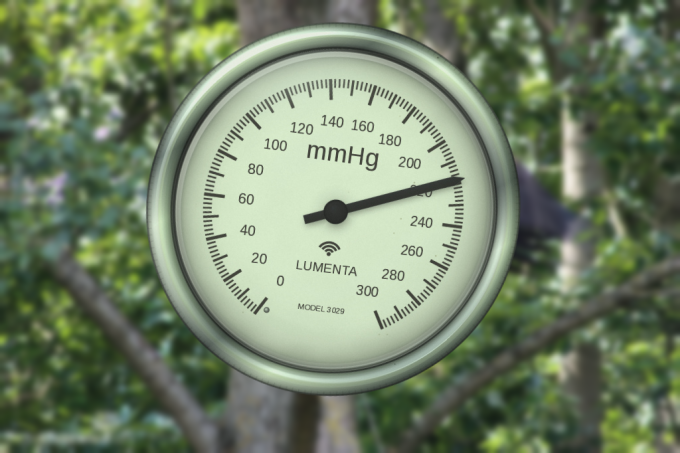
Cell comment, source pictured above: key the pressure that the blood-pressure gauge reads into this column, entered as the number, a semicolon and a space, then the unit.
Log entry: 218; mmHg
